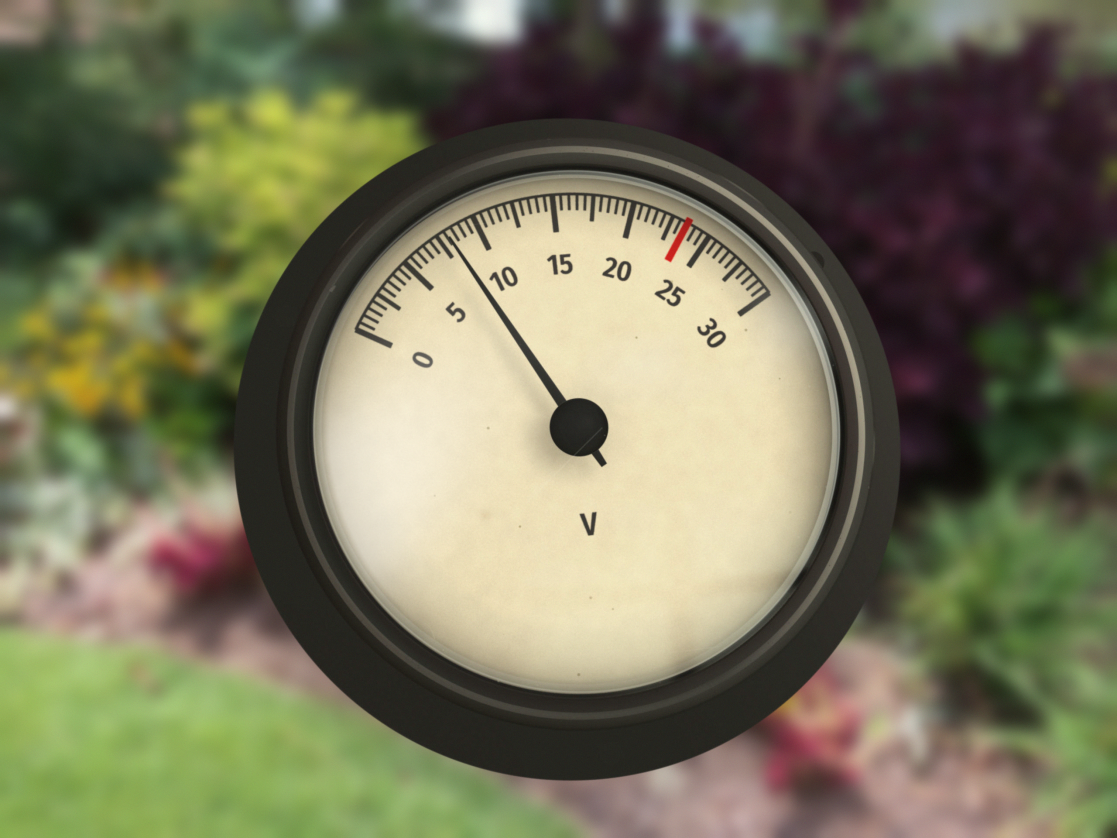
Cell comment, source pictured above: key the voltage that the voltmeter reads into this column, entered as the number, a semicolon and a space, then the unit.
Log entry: 8; V
